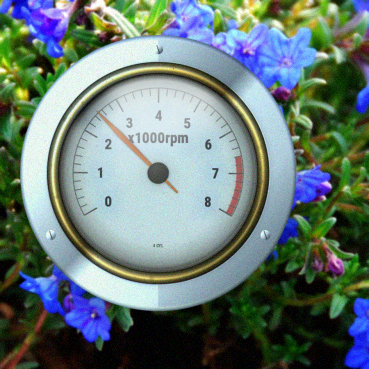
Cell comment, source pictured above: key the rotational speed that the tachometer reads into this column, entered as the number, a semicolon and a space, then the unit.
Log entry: 2500; rpm
